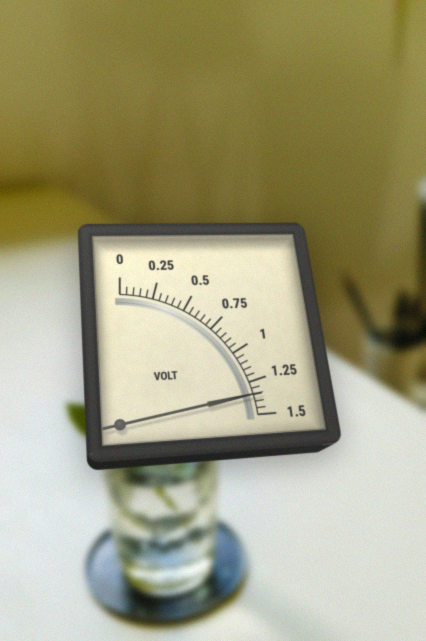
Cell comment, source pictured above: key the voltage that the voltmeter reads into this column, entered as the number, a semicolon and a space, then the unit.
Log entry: 1.35; V
